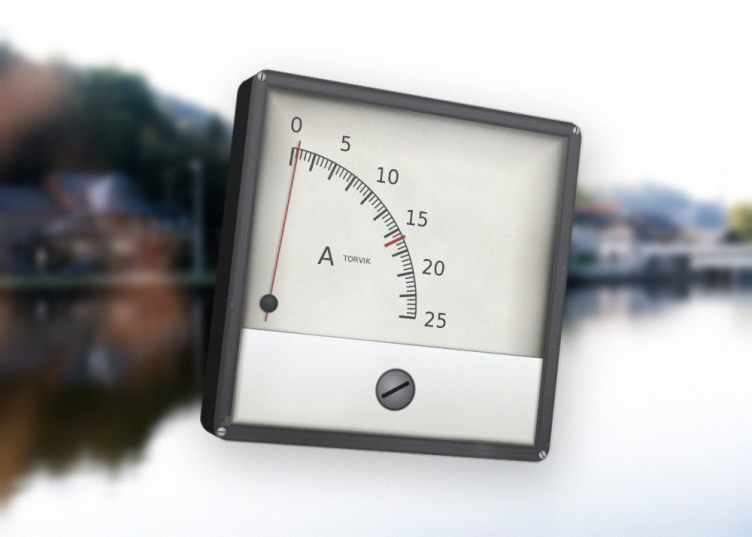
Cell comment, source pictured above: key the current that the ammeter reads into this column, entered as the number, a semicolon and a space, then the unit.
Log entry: 0.5; A
